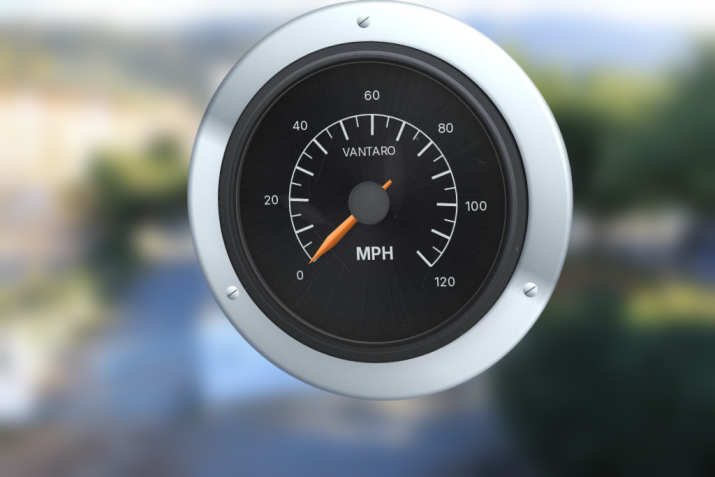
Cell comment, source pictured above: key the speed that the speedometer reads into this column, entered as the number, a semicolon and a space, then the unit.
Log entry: 0; mph
